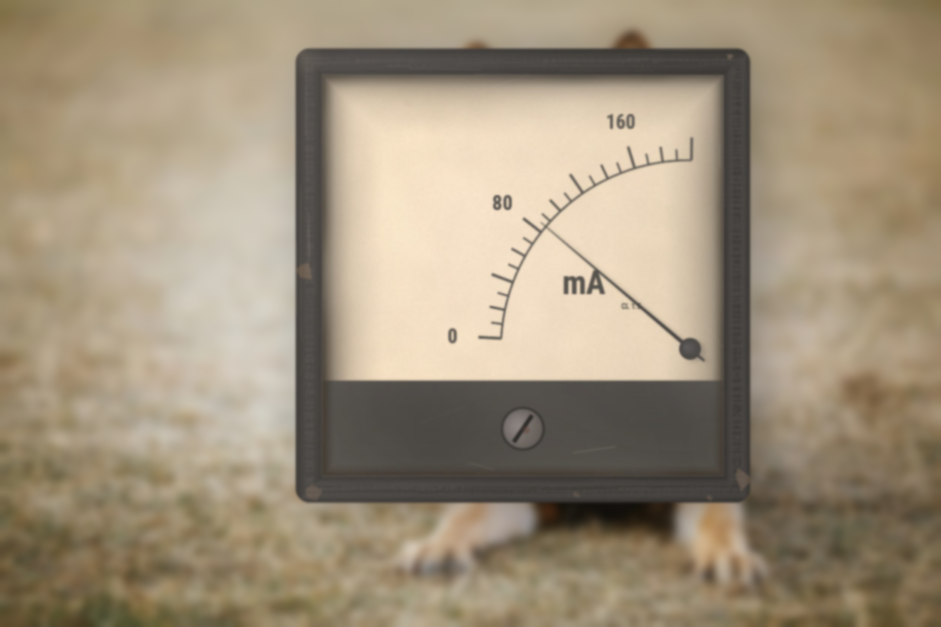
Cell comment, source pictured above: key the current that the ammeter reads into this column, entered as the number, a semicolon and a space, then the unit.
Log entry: 85; mA
